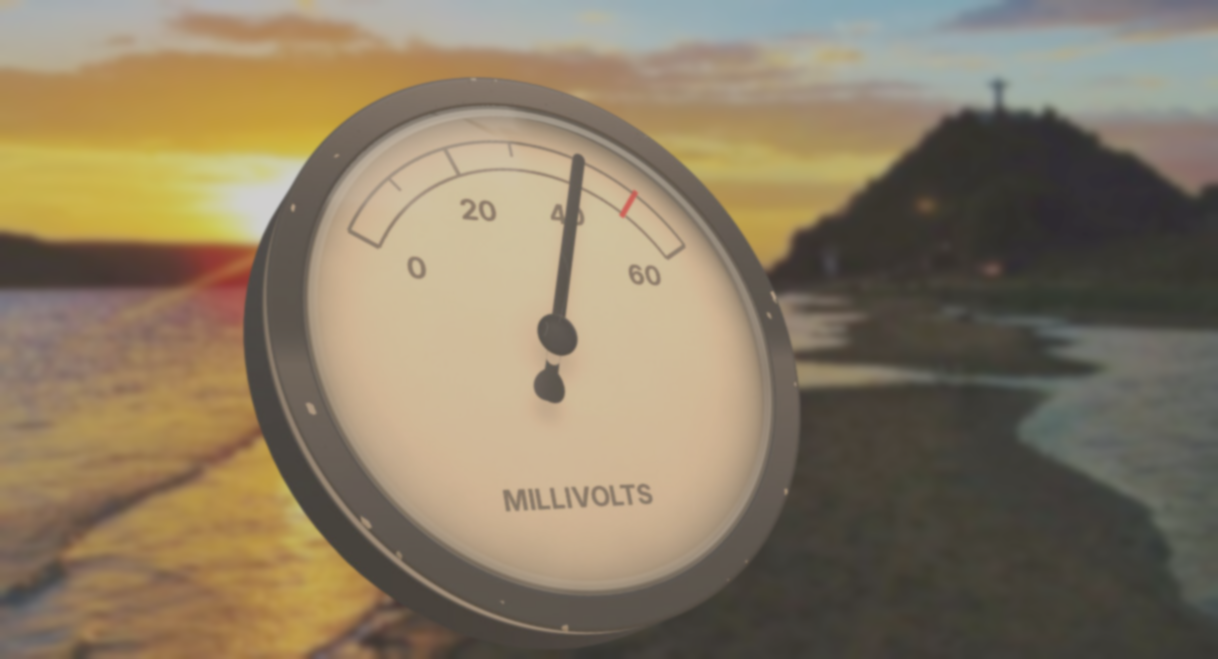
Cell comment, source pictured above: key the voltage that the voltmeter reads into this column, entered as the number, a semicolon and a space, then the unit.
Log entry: 40; mV
